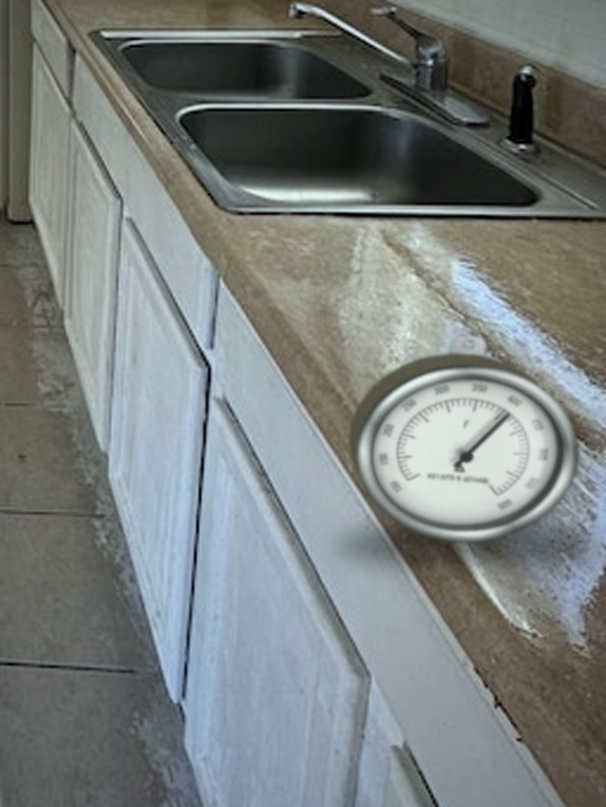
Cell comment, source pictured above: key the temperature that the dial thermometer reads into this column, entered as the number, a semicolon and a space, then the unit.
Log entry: 400; °F
